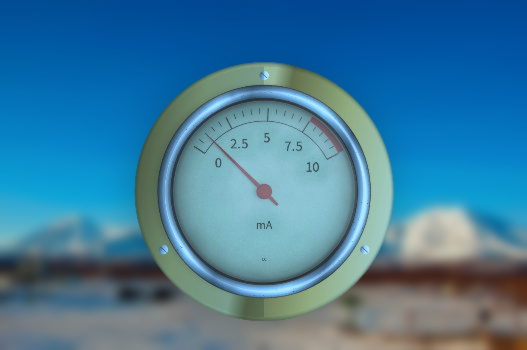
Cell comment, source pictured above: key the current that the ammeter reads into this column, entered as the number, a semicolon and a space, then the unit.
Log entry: 1; mA
